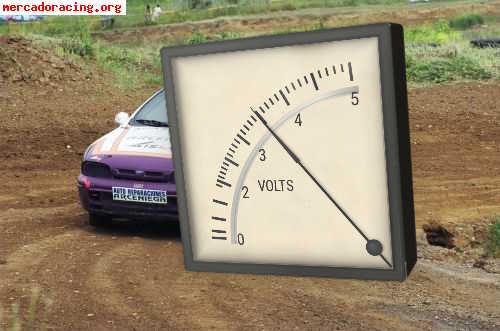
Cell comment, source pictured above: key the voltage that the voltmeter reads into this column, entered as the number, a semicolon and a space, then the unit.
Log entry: 3.5; V
